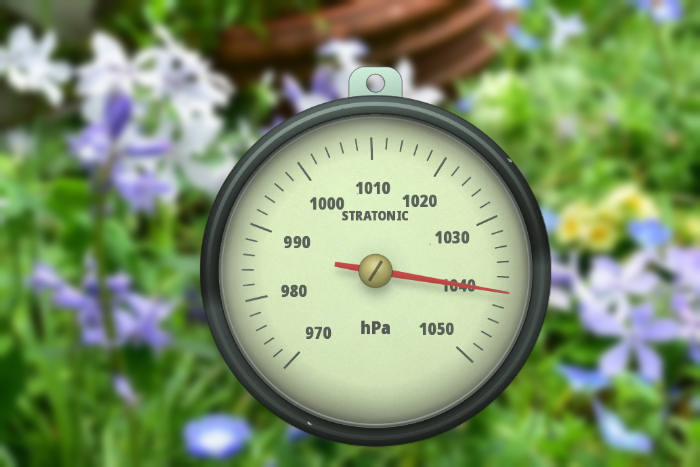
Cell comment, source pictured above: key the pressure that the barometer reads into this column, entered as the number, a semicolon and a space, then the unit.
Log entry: 1040; hPa
